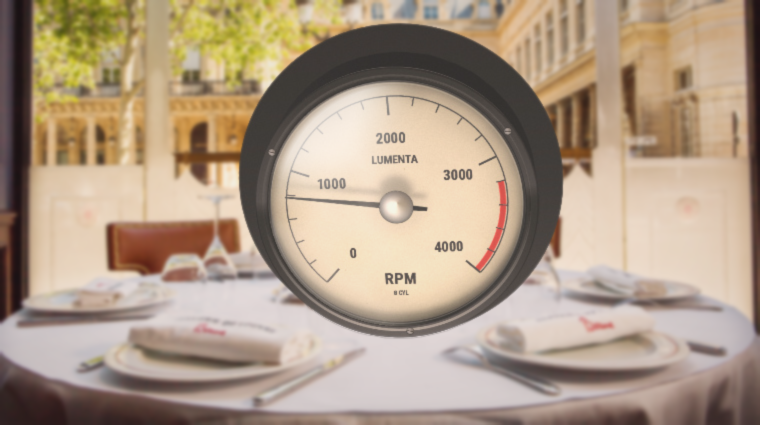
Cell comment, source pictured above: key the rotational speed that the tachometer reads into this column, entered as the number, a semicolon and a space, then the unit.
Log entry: 800; rpm
